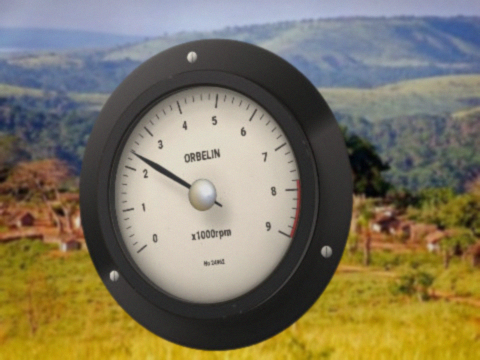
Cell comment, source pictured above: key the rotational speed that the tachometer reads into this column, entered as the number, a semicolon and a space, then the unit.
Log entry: 2400; rpm
